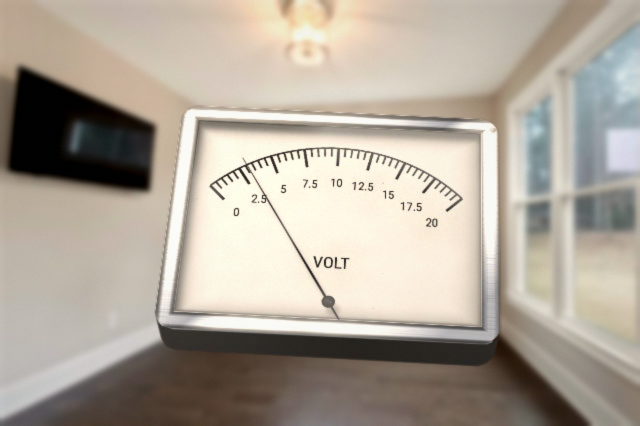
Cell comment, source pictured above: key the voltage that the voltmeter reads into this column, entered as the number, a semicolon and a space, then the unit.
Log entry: 3; V
